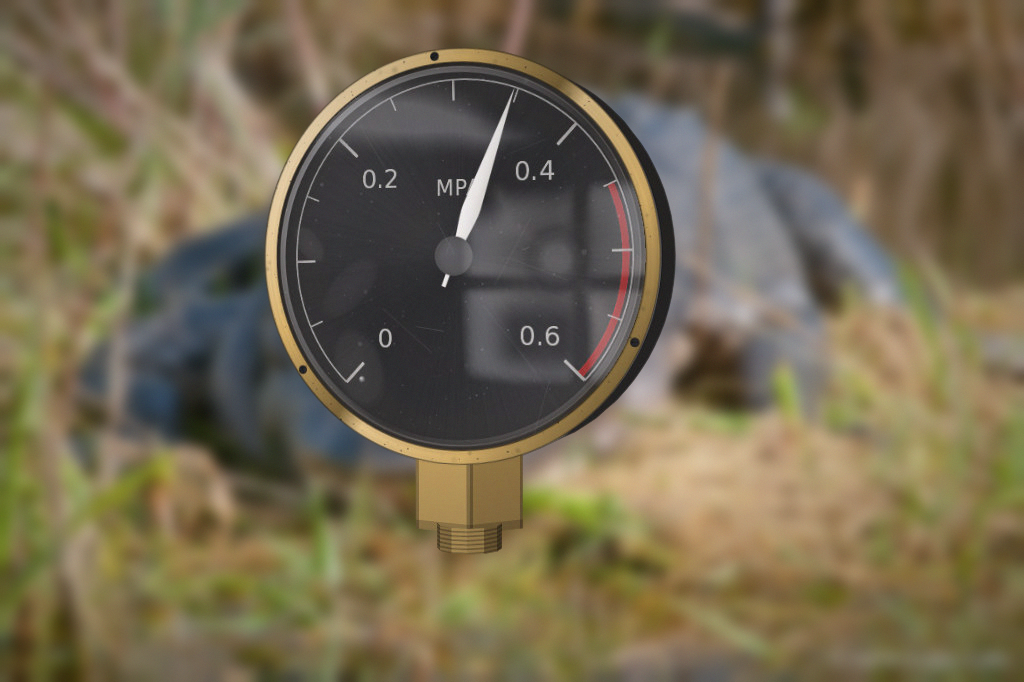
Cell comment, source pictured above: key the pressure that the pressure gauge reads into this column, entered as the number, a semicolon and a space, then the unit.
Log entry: 0.35; MPa
